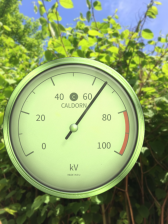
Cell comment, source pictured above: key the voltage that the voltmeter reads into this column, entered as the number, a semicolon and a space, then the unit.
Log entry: 65; kV
